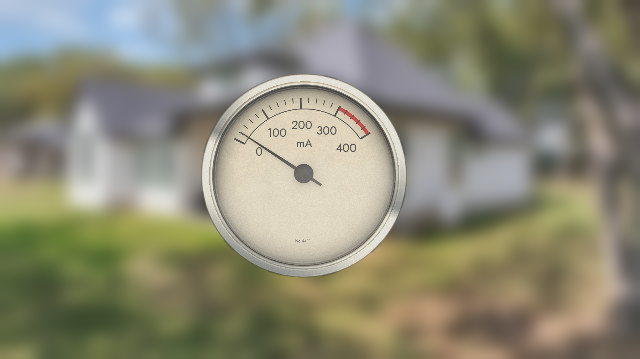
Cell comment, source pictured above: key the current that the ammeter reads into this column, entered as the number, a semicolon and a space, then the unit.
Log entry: 20; mA
